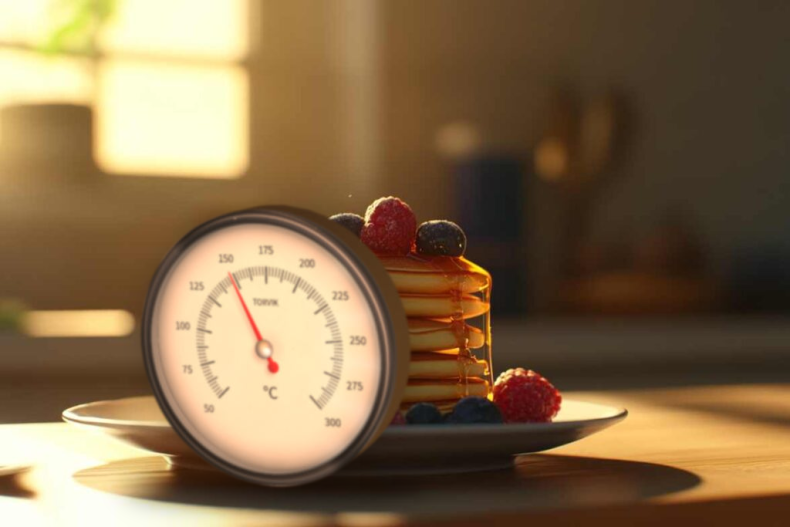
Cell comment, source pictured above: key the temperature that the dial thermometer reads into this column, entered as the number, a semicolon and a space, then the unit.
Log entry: 150; °C
